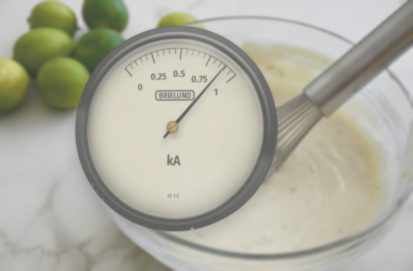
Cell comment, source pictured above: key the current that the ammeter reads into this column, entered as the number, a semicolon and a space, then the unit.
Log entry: 0.9; kA
